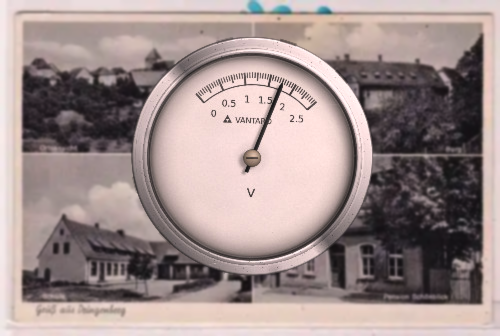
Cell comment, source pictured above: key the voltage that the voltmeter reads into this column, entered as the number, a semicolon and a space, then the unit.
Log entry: 1.75; V
